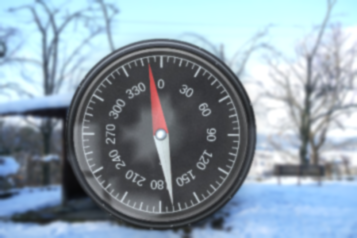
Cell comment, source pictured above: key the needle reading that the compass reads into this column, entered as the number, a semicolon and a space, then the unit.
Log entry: 350; °
